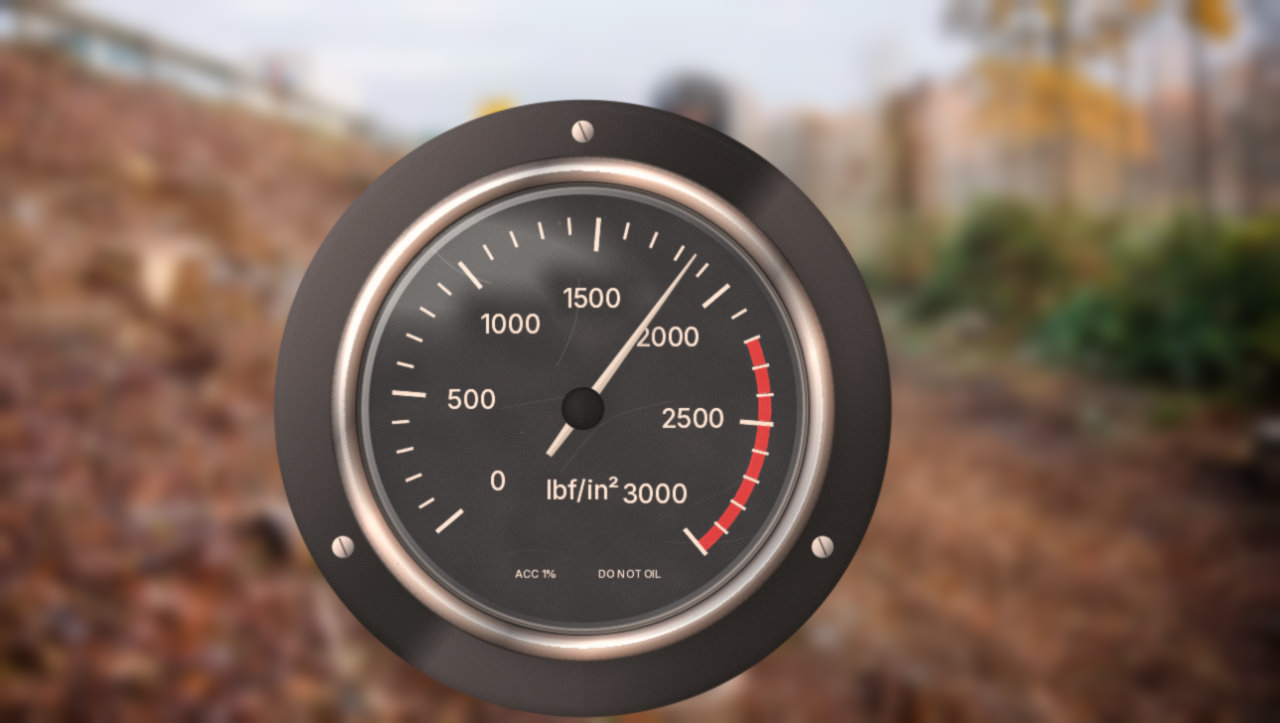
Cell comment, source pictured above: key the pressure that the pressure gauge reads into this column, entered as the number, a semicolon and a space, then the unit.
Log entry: 1850; psi
